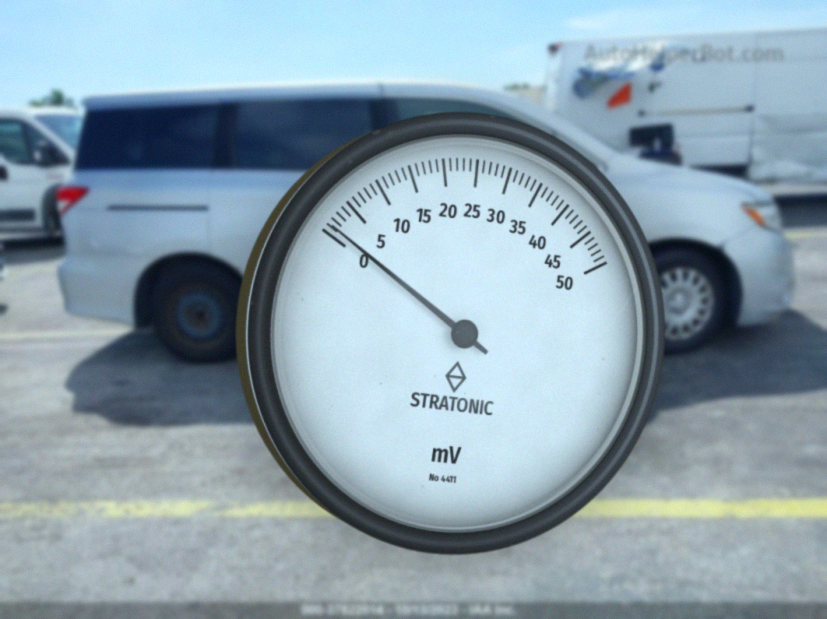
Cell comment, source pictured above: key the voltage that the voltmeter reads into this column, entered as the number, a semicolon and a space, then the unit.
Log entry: 1; mV
